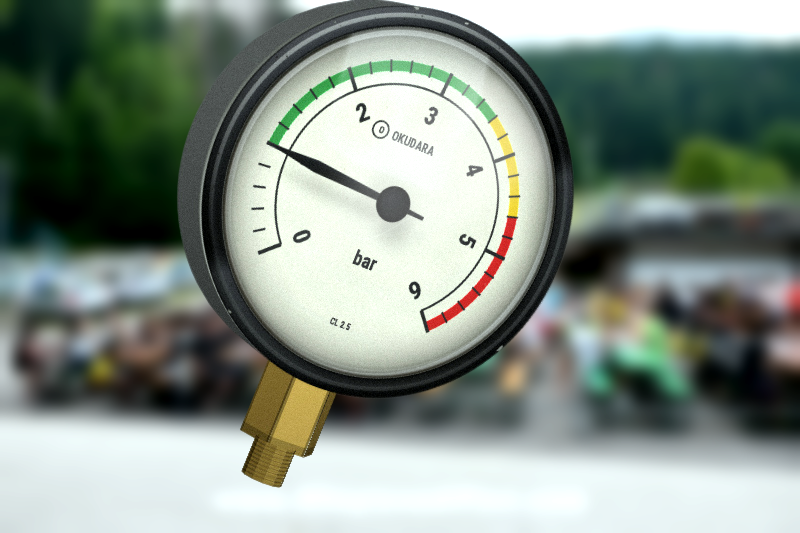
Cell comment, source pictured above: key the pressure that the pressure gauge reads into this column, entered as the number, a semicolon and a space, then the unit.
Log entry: 1; bar
